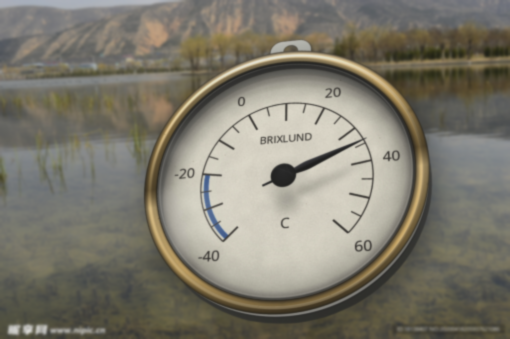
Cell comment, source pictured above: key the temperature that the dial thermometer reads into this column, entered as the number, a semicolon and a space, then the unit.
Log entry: 35; °C
